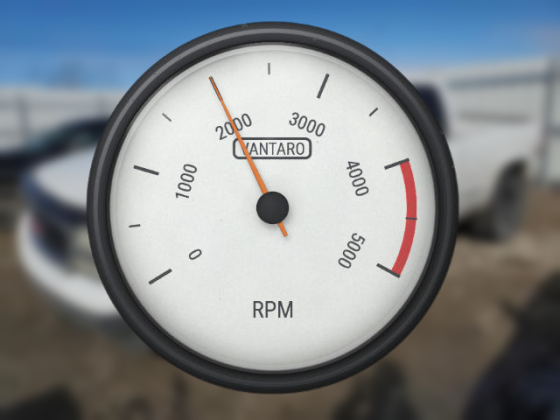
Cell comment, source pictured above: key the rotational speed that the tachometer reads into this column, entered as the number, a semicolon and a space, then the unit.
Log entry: 2000; rpm
